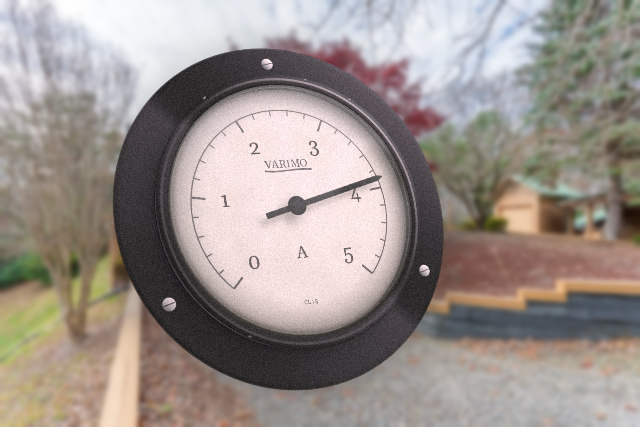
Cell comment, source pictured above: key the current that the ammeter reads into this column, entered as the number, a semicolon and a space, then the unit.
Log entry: 3.9; A
